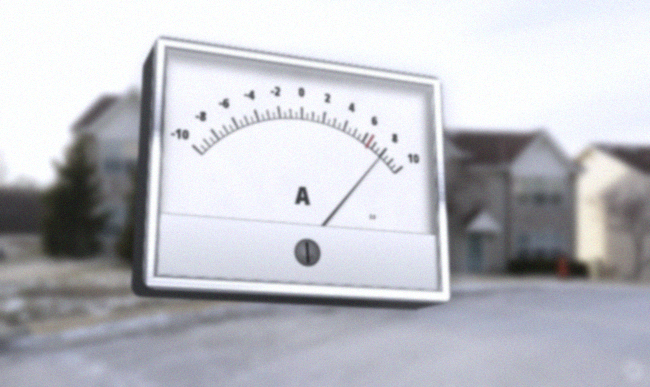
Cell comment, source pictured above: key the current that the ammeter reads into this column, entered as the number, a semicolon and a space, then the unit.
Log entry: 8; A
